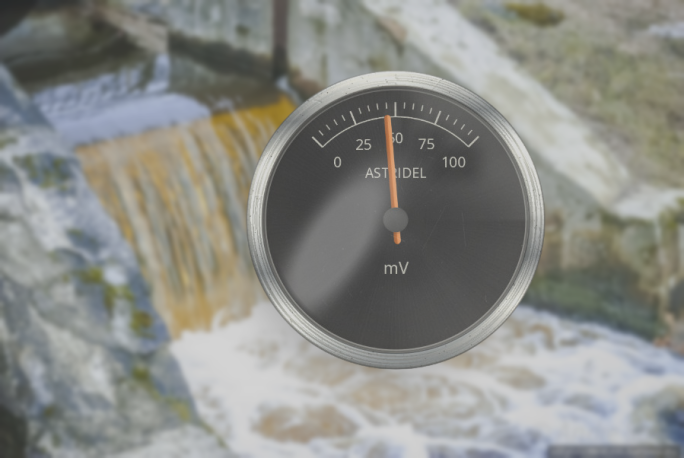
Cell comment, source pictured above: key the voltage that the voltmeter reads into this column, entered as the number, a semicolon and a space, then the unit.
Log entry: 45; mV
